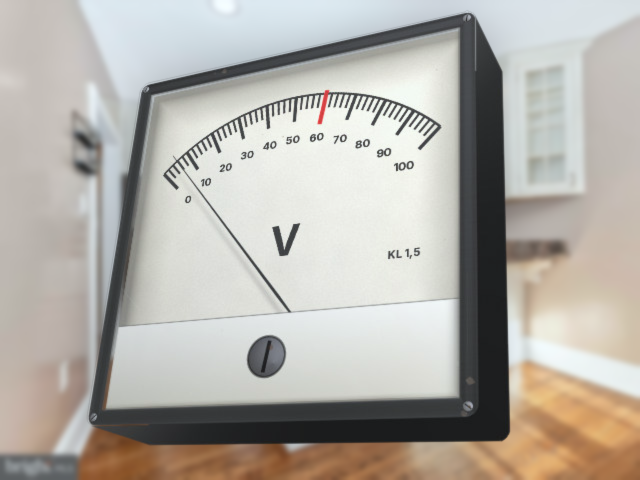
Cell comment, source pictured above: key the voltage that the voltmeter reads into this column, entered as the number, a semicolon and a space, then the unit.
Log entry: 6; V
